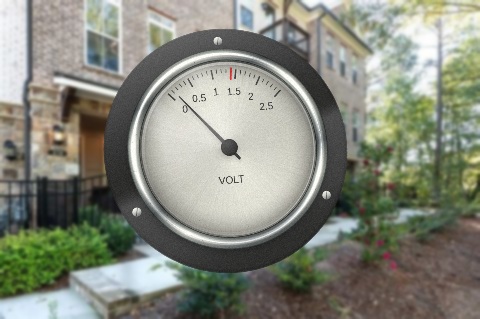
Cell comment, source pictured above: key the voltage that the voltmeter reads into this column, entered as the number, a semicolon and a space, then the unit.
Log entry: 0.1; V
